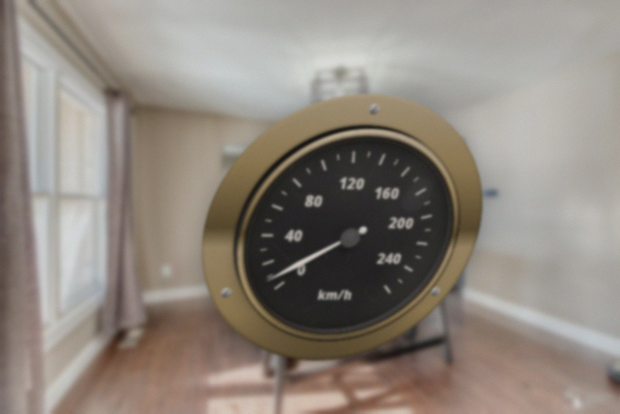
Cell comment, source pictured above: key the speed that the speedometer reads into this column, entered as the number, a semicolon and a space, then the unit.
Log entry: 10; km/h
